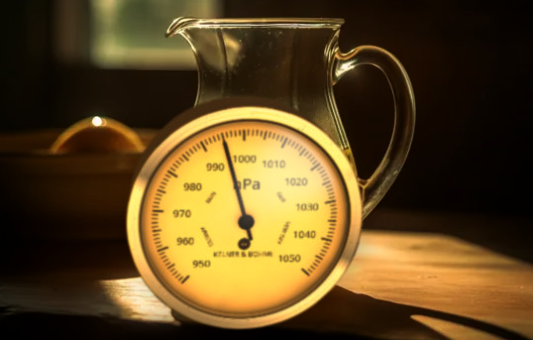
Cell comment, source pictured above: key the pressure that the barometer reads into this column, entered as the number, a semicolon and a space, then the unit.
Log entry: 995; hPa
